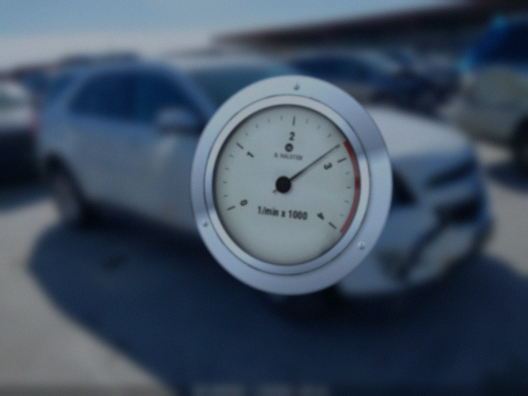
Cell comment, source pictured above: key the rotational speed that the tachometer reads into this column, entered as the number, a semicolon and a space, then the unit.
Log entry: 2800; rpm
